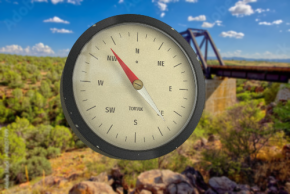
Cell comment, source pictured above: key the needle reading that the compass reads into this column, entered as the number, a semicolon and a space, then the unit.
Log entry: 320; °
